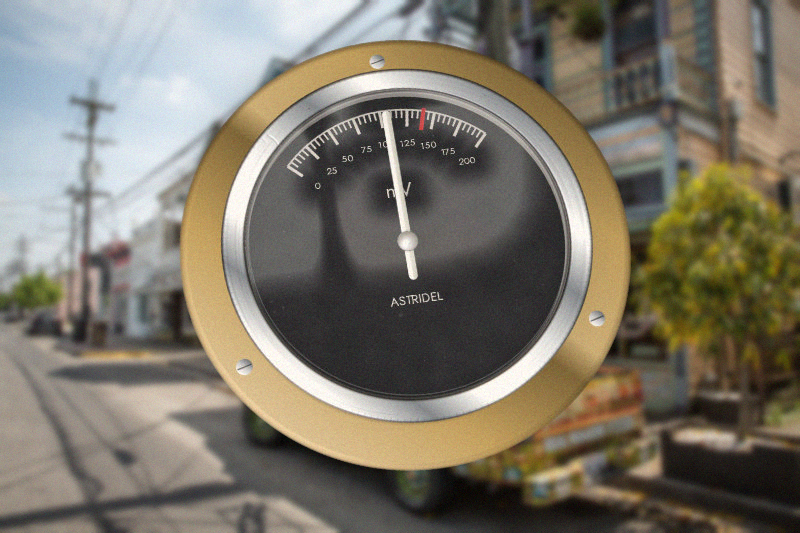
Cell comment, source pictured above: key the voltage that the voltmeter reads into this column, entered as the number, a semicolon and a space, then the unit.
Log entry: 105; mV
